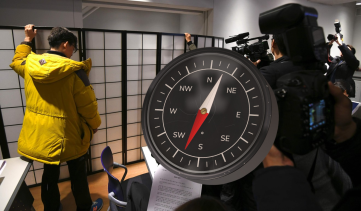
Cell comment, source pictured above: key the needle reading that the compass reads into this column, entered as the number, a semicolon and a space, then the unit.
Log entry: 200; °
